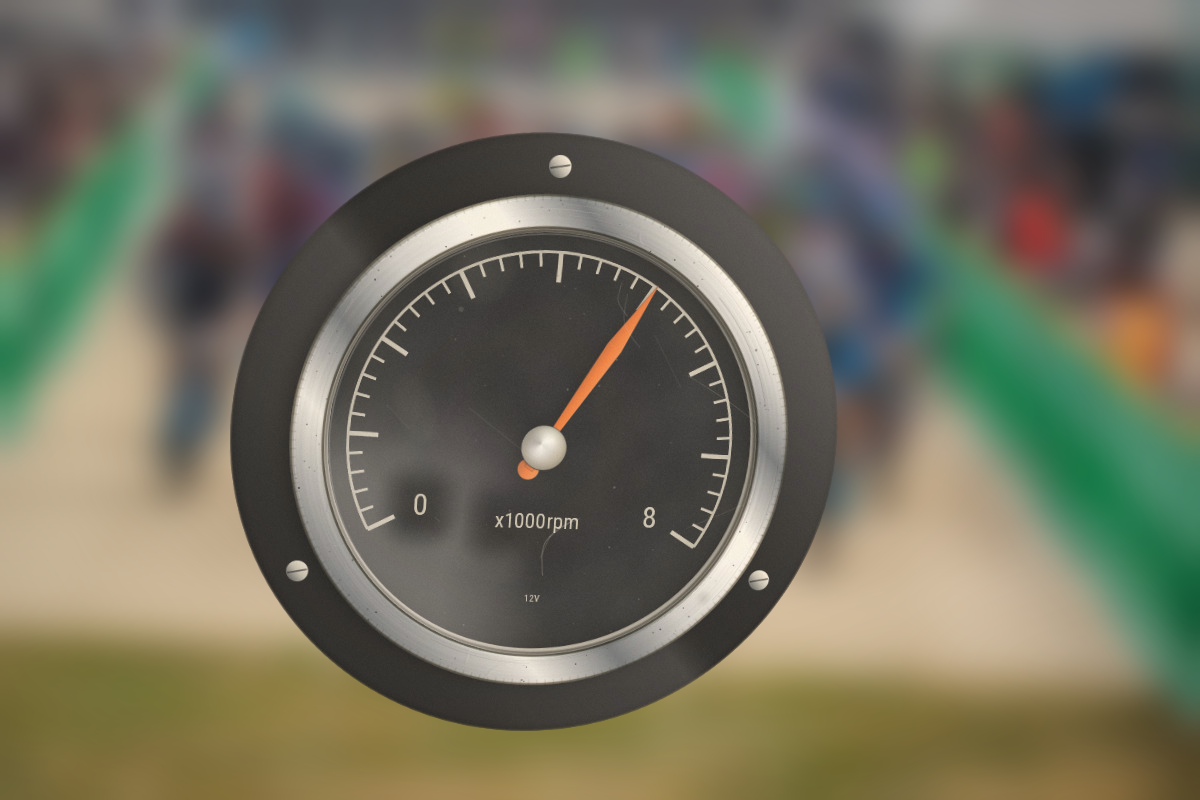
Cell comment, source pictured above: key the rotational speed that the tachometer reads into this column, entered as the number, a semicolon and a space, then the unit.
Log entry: 5000; rpm
